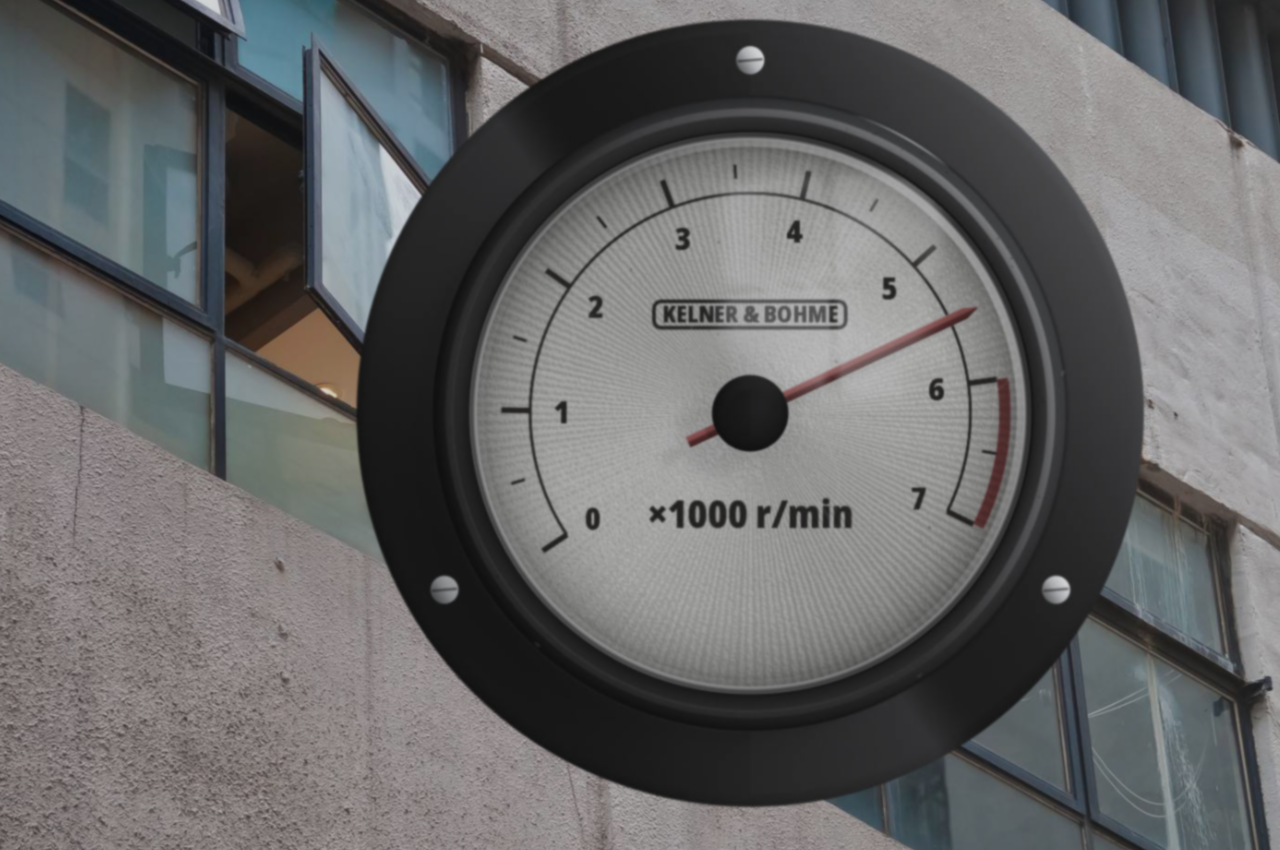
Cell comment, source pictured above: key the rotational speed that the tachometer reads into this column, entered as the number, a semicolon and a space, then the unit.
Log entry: 5500; rpm
